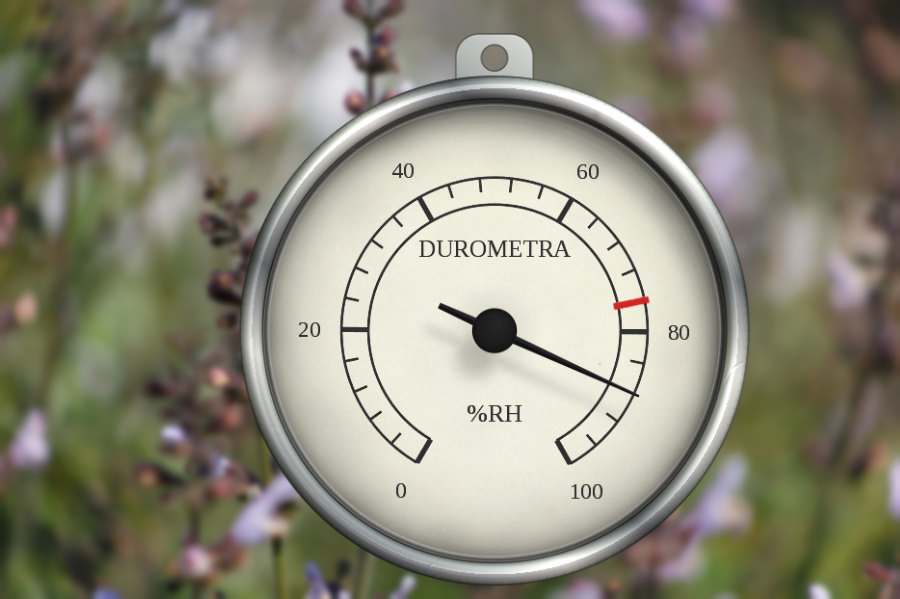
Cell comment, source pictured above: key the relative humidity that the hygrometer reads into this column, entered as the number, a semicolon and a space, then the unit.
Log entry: 88; %
